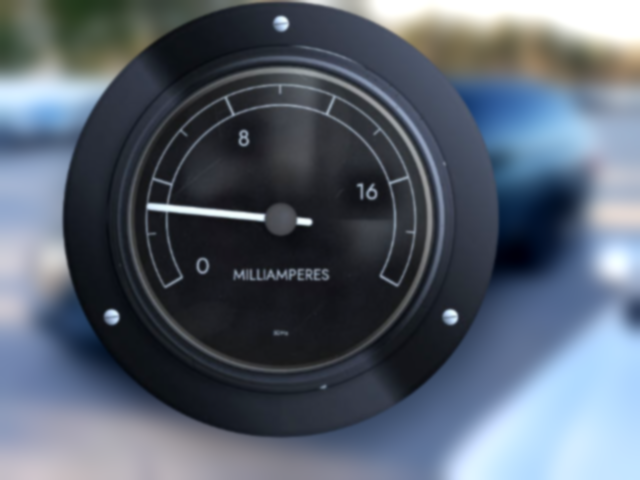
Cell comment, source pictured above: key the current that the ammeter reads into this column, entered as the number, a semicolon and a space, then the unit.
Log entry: 3; mA
